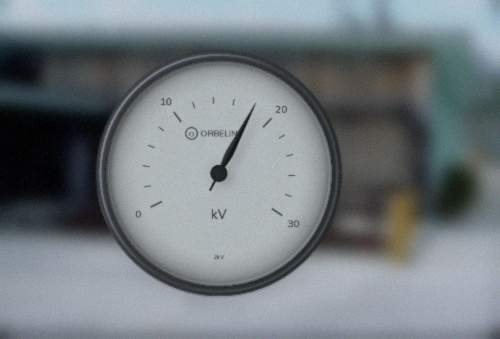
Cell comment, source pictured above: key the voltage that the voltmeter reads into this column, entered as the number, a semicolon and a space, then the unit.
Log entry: 18; kV
